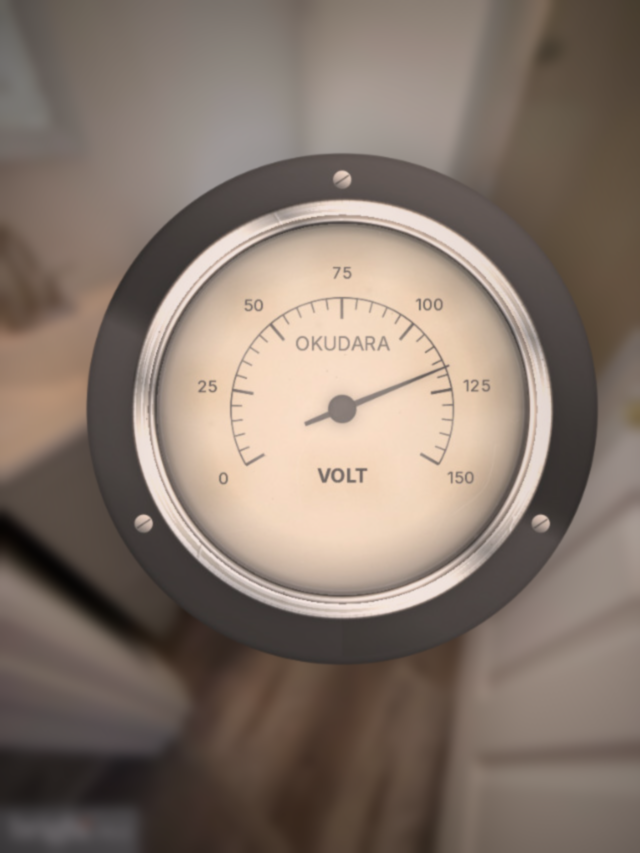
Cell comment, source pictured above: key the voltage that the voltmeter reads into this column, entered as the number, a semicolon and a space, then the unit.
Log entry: 117.5; V
